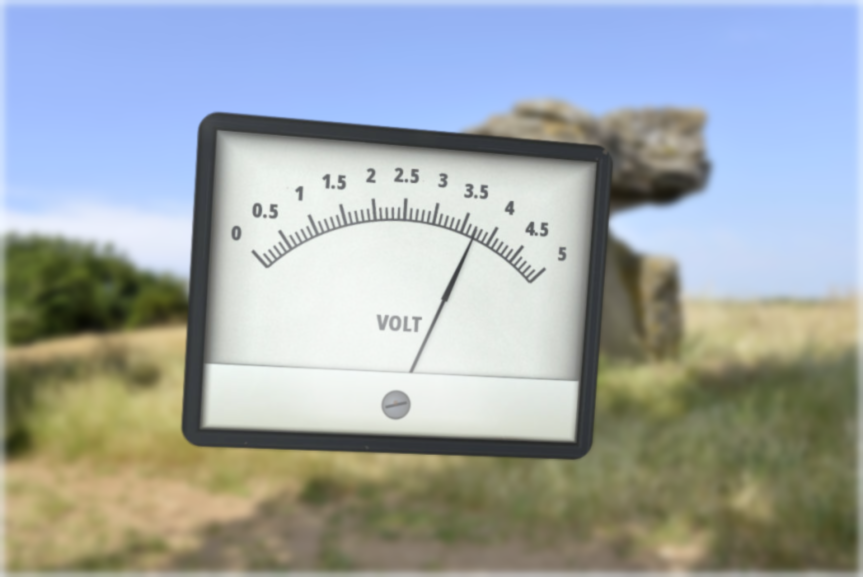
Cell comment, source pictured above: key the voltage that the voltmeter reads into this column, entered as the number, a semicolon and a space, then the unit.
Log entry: 3.7; V
